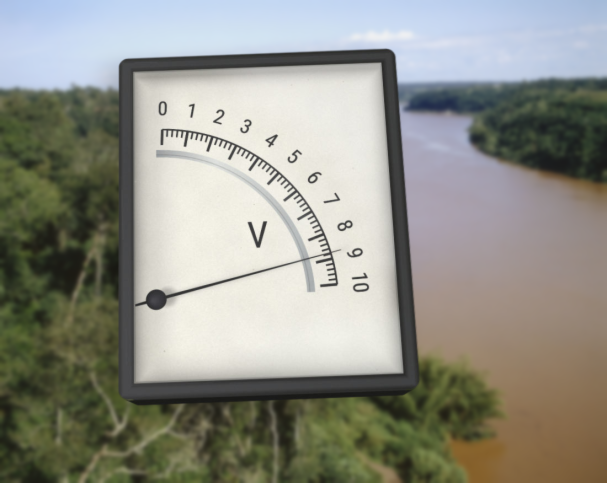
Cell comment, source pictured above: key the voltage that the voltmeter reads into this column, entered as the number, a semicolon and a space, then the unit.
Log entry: 8.8; V
